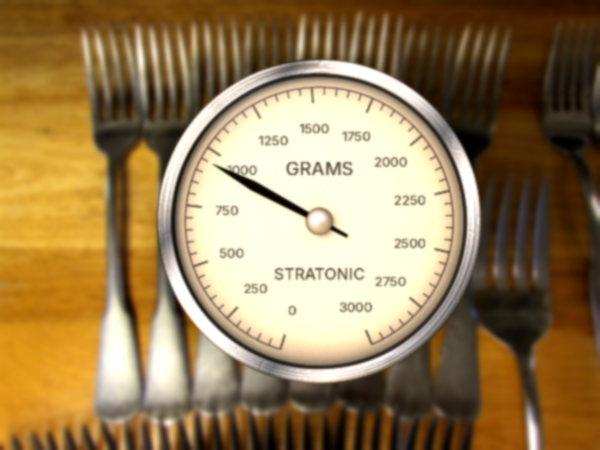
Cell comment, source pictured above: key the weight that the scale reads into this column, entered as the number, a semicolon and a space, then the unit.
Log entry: 950; g
